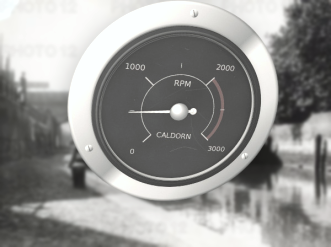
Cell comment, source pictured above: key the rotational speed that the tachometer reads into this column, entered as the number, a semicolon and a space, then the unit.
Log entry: 500; rpm
